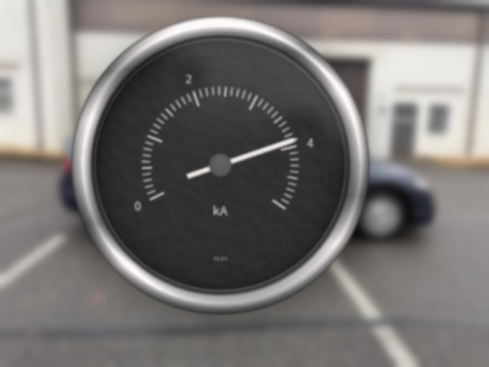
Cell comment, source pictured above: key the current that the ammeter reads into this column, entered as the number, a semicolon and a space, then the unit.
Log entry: 3.9; kA
